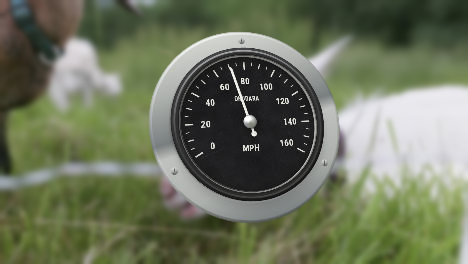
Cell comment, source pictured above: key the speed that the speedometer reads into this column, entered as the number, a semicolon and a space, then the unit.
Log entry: 70; mph
